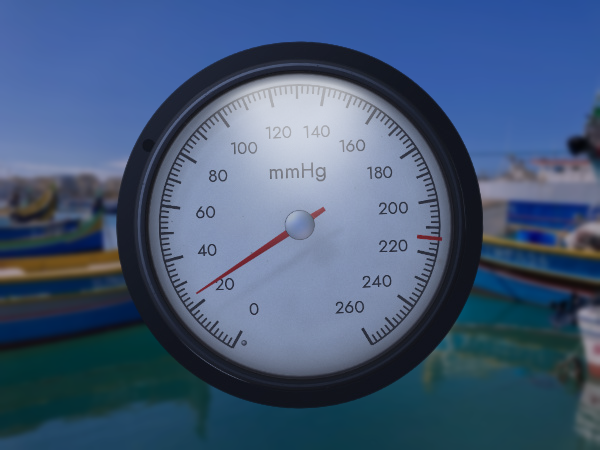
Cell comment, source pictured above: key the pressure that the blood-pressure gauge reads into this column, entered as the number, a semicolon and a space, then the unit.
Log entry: 24; mmHg
